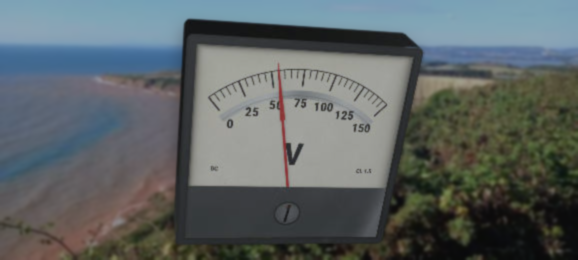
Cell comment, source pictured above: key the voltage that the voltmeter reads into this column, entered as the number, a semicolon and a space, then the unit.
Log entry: 55; V
